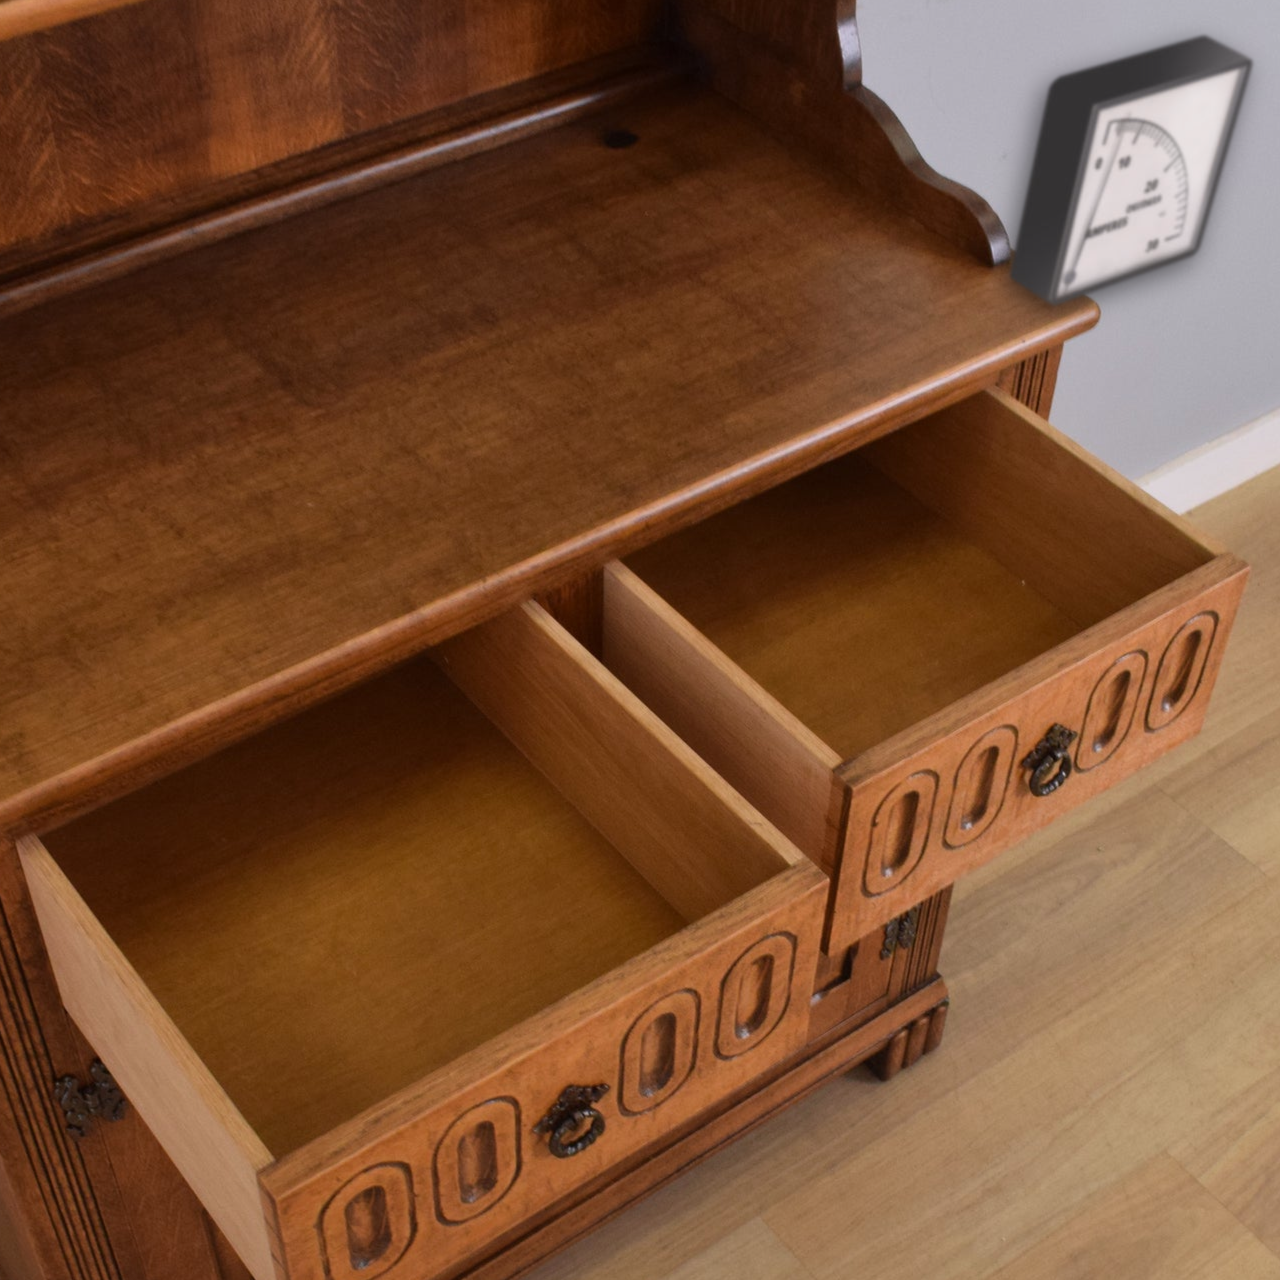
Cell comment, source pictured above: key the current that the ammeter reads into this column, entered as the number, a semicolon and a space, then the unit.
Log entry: 5; A
